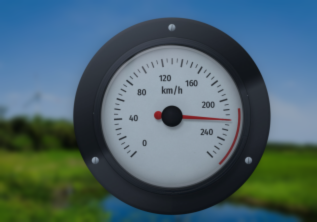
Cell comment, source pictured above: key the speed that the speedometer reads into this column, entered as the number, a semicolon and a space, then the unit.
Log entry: 220; km/h
